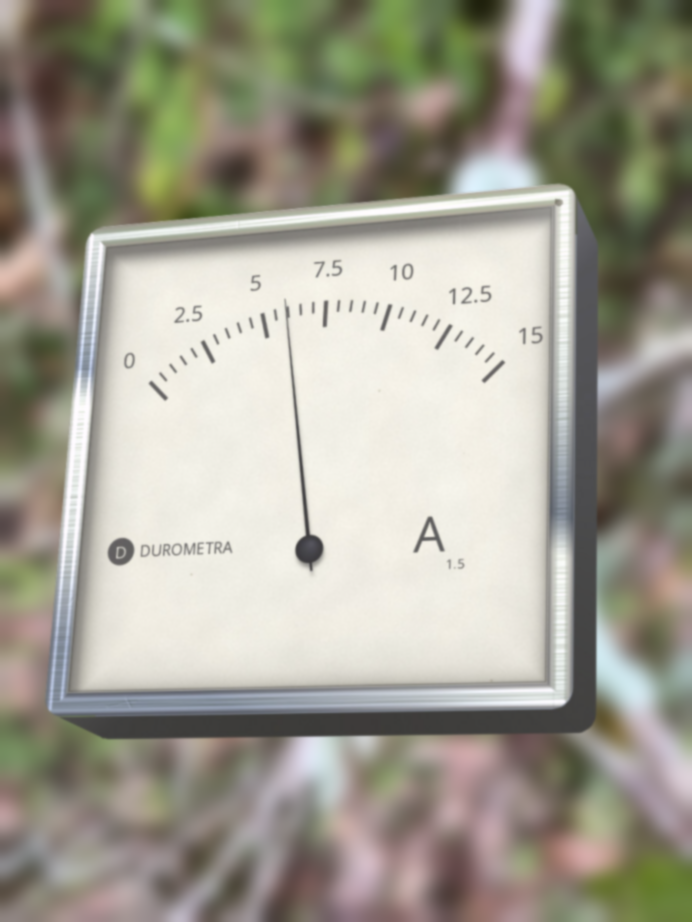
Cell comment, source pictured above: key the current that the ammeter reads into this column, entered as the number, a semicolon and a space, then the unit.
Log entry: 6; A
